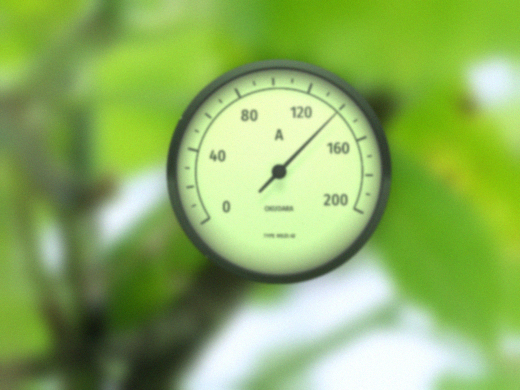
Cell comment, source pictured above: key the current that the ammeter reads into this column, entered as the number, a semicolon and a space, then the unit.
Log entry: 140; A
